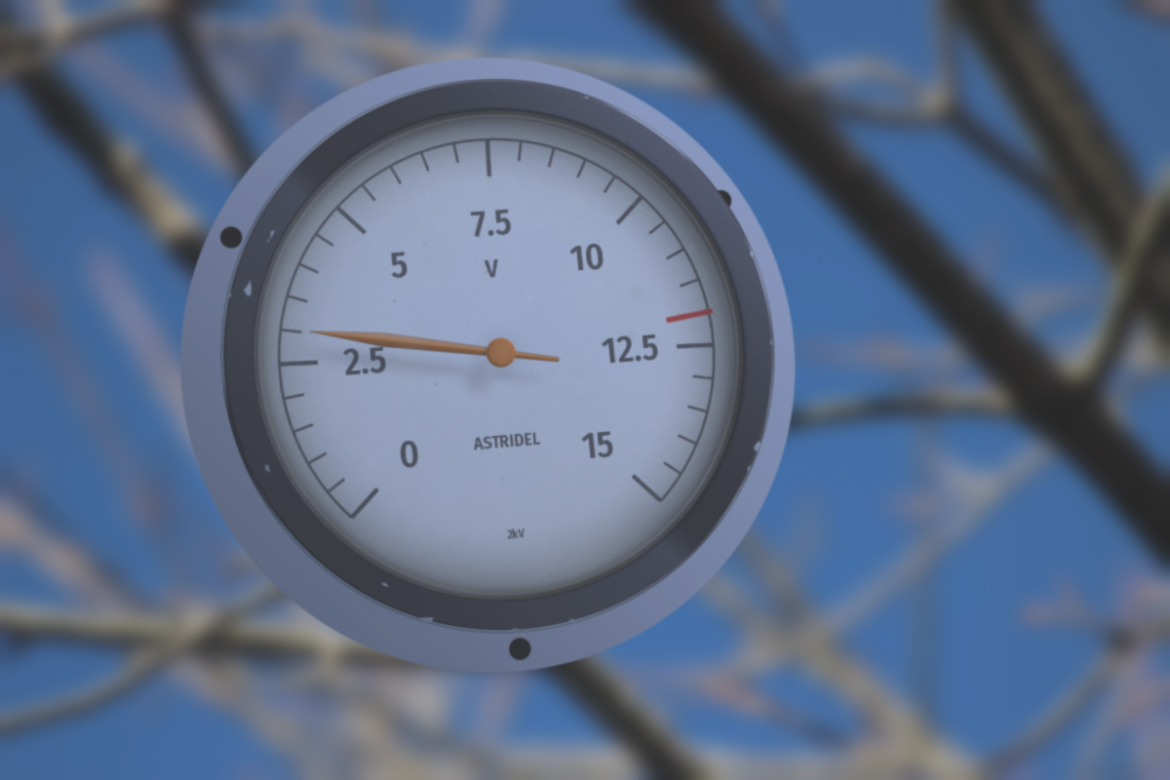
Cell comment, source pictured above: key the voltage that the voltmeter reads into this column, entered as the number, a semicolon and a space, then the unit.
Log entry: 3; V
